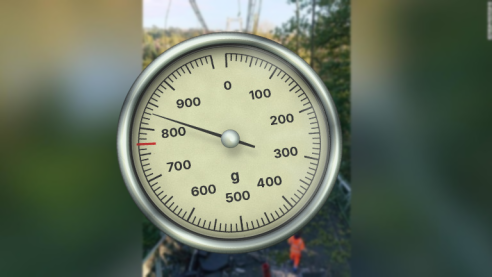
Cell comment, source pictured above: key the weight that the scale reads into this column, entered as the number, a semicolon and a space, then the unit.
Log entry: 830; g
